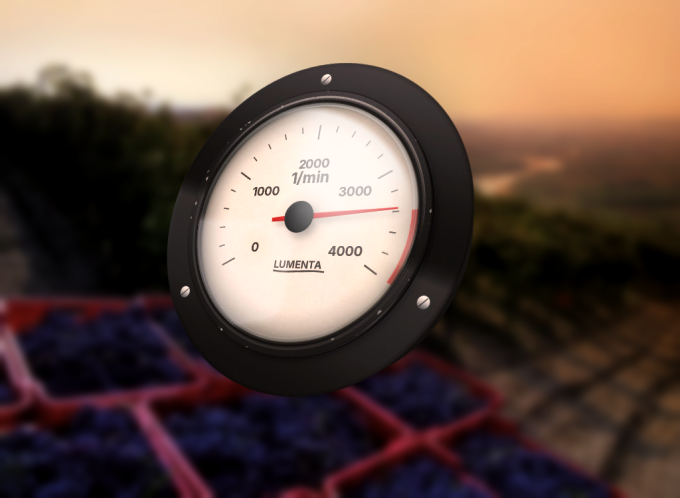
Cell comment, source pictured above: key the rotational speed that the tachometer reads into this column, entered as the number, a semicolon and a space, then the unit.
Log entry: 3400; rpm
